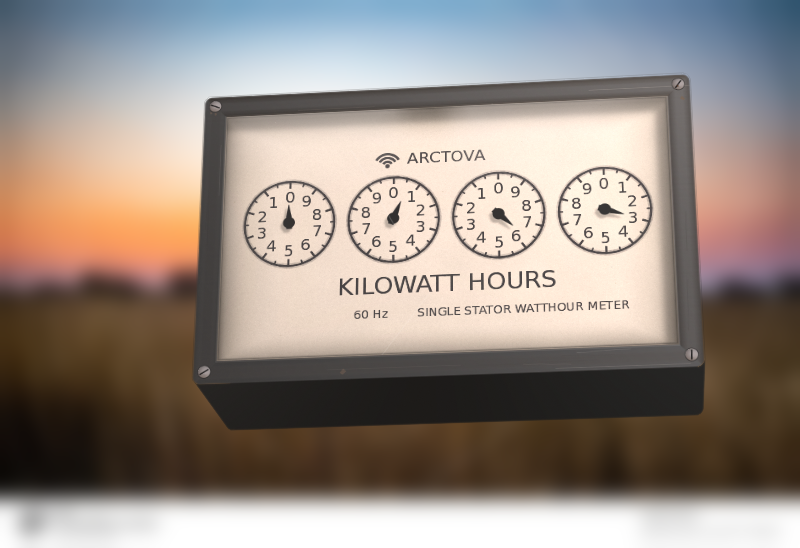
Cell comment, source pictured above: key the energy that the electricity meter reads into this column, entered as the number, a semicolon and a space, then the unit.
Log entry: 63; kWh
